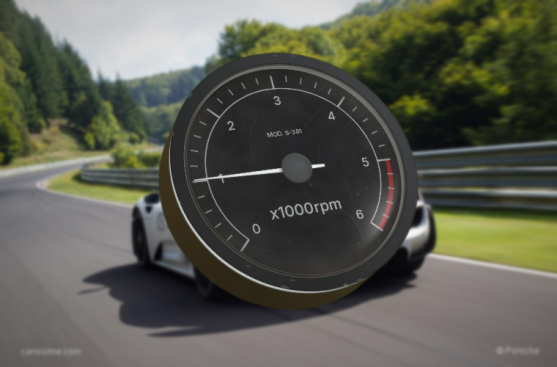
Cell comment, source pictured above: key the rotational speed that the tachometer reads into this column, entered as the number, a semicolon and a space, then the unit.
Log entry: 1000; rpm
